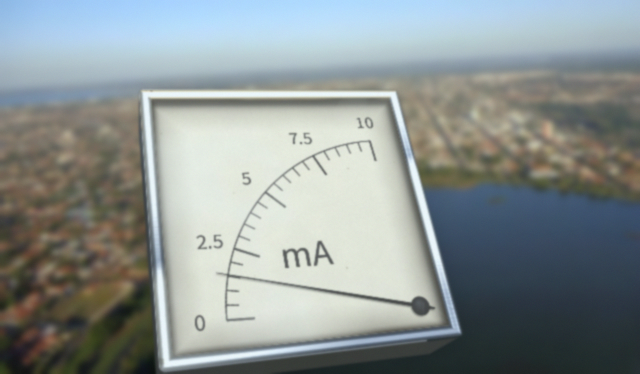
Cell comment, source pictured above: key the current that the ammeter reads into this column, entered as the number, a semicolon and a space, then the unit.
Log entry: 1.5; mA
